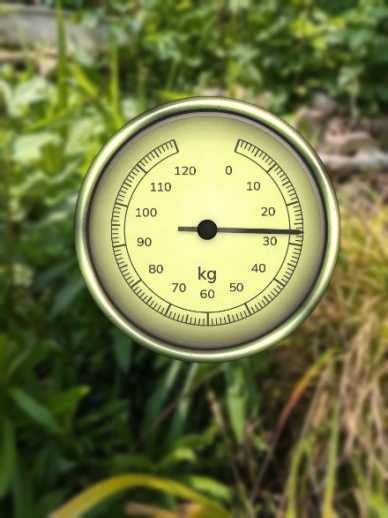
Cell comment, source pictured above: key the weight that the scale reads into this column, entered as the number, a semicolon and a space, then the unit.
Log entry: 27; kg
